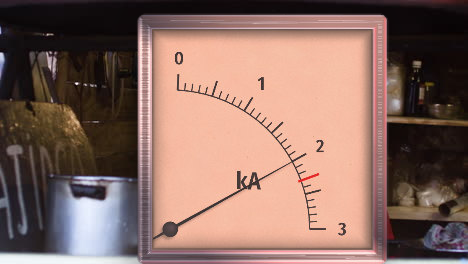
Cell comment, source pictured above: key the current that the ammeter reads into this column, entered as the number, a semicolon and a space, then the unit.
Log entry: 2; kA
